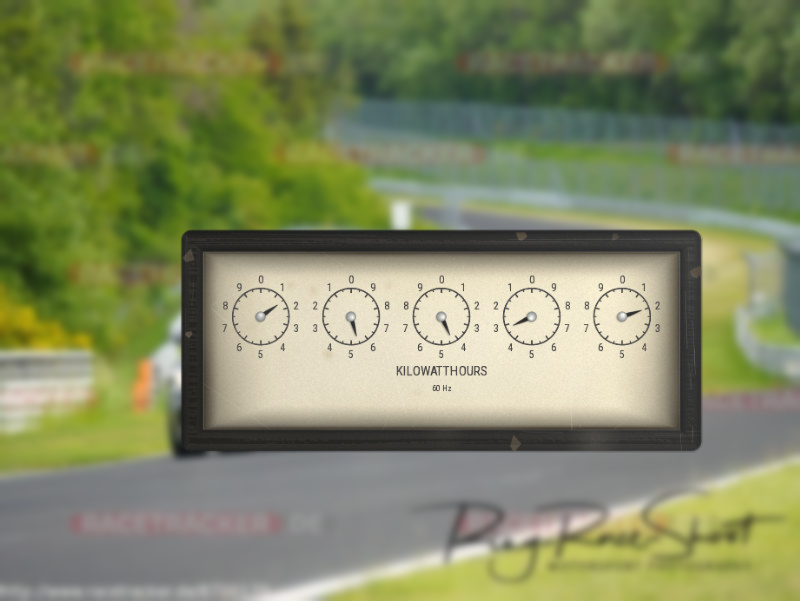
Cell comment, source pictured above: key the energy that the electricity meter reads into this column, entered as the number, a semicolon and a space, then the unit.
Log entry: 15432; kWh
